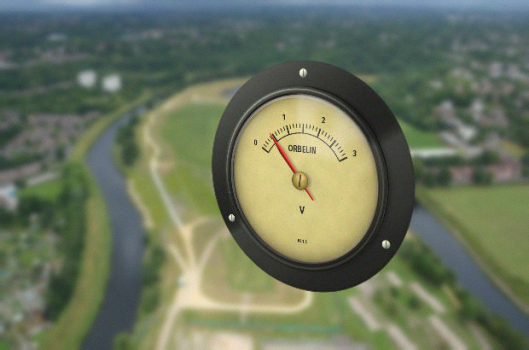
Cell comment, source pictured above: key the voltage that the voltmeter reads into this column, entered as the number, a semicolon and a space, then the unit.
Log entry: 0.5; V
